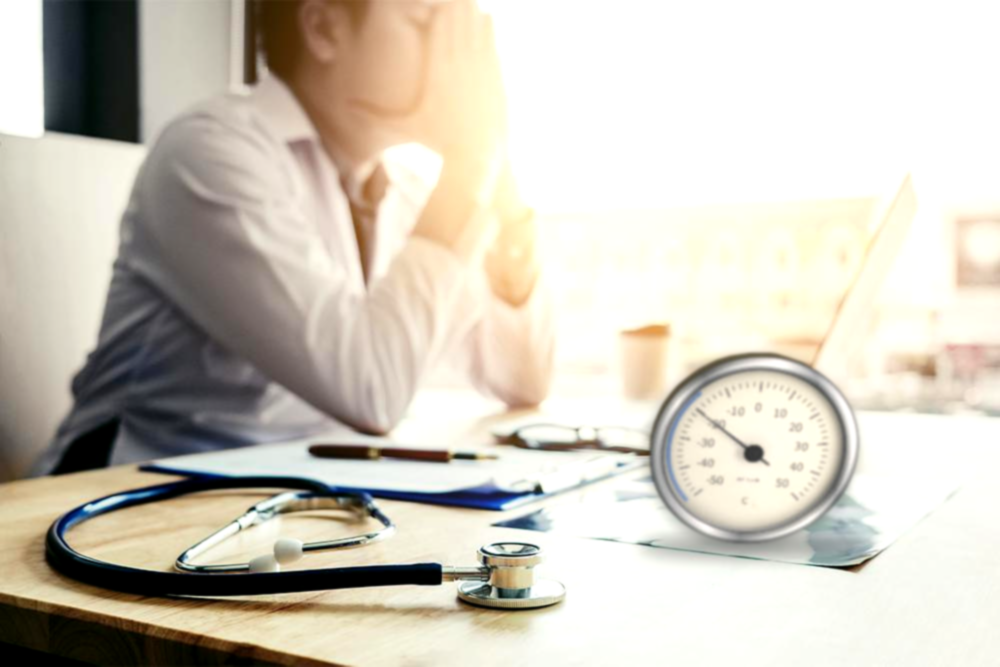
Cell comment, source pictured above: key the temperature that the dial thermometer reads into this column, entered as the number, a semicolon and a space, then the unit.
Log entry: -20; °C
